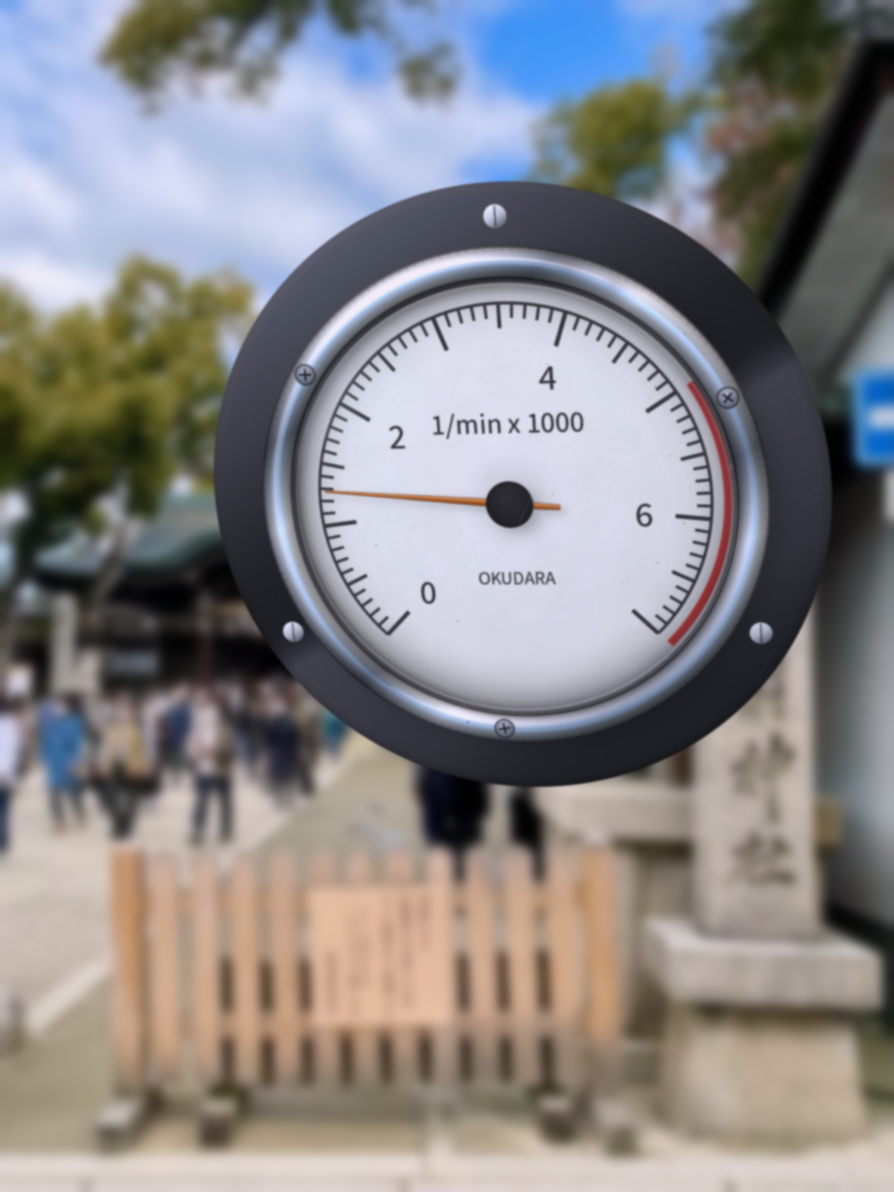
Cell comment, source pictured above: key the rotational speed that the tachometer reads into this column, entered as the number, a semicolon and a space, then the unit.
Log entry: 1300; rpm
